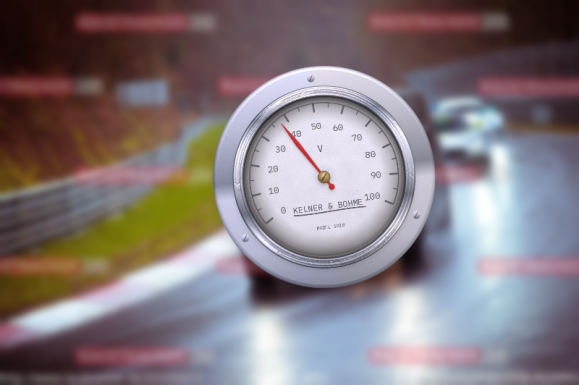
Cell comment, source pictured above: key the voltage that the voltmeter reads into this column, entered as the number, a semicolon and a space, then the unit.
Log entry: 37.5; V
